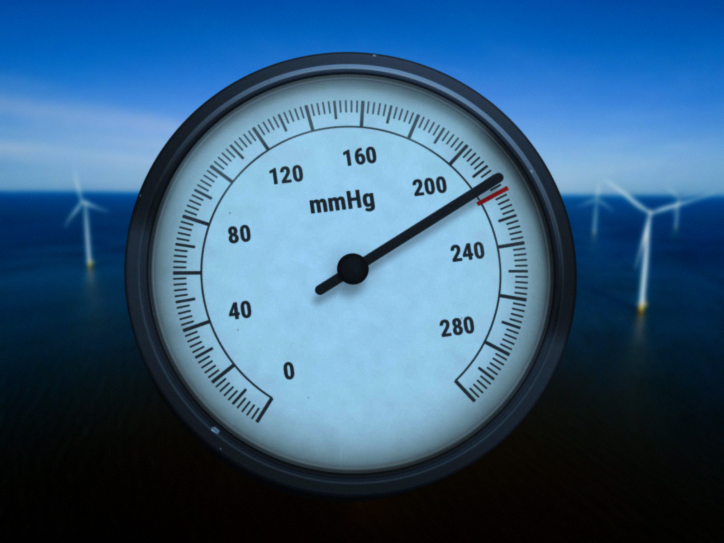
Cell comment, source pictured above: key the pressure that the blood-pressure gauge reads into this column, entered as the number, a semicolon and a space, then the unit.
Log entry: 216; mmHg
